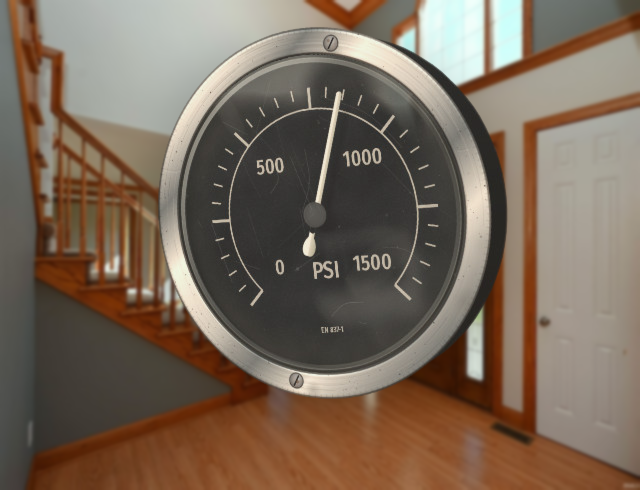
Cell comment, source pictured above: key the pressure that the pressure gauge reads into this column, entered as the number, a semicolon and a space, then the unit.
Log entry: 850; psi
